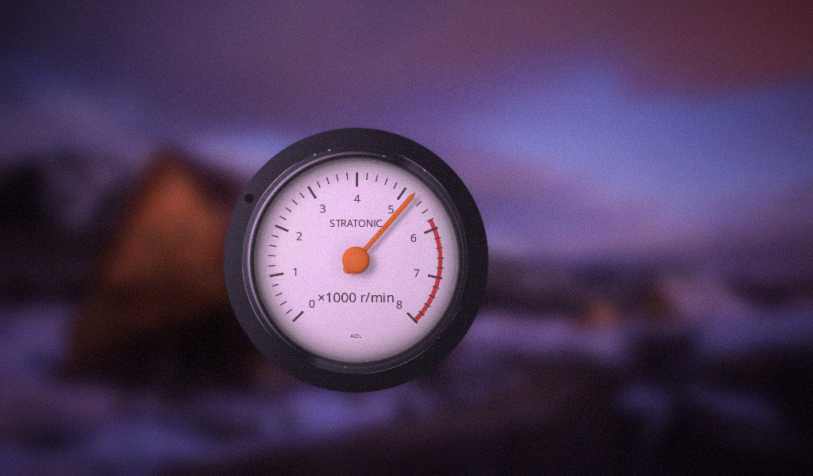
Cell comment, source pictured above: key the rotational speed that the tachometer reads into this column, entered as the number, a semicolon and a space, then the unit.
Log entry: 5200; rpm
